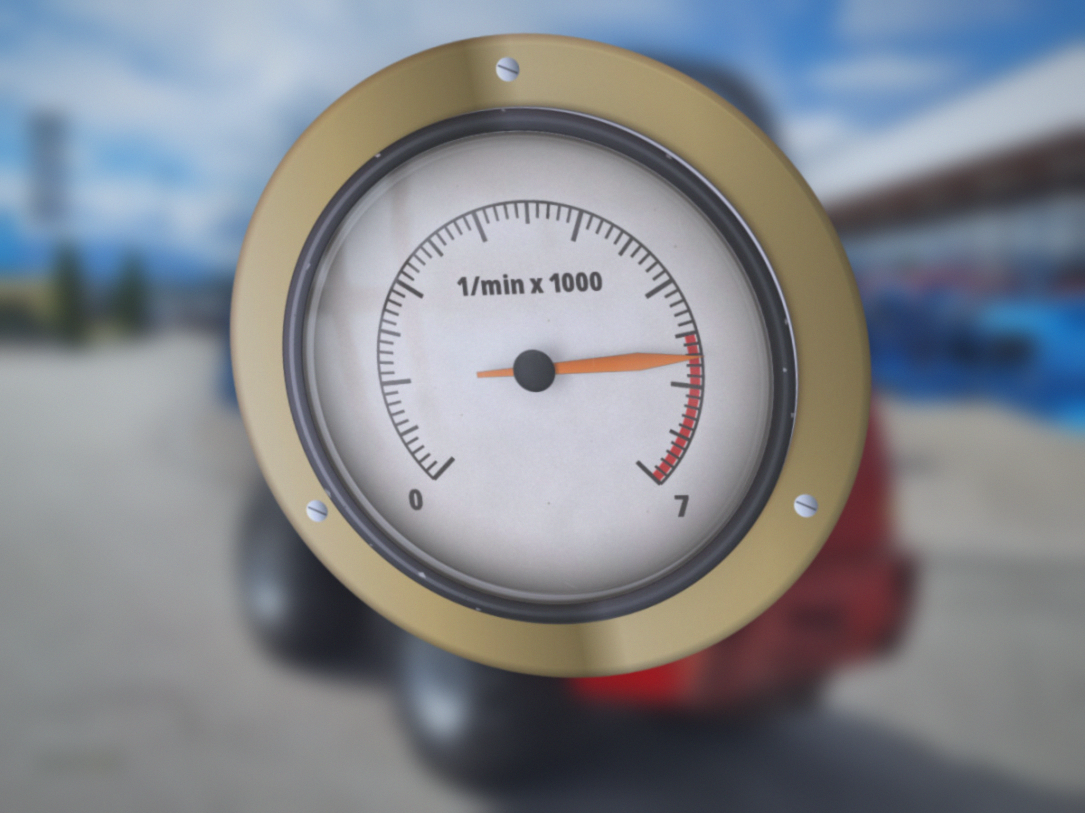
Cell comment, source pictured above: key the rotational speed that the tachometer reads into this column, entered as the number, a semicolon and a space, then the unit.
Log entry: 5700; rpm
